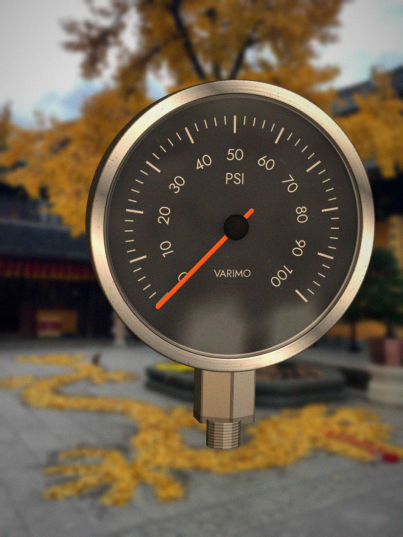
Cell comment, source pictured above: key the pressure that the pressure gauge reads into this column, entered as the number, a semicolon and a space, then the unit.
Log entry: 0; psi
